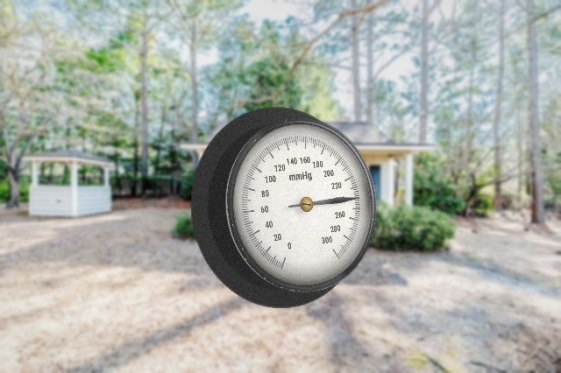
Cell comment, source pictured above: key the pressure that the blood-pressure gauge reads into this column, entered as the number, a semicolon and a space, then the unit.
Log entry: 240; mmHg
